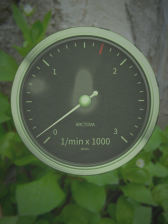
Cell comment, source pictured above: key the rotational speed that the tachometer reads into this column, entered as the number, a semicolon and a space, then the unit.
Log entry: 100; rpm
